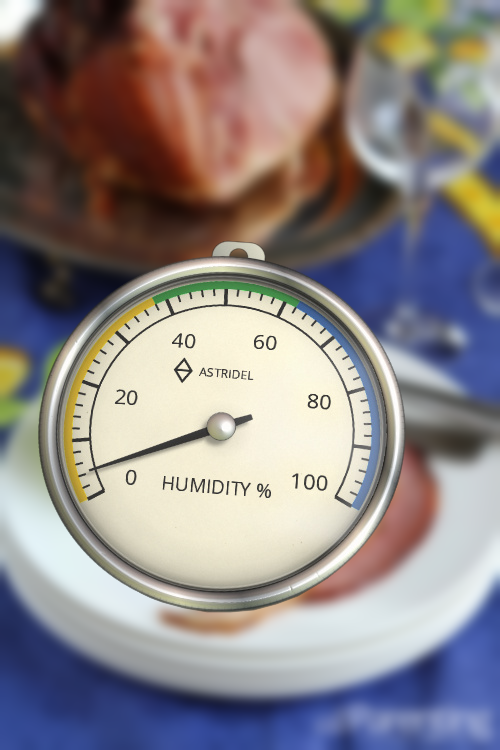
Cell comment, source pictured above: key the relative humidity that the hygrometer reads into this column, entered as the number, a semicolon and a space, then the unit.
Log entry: 4; %
